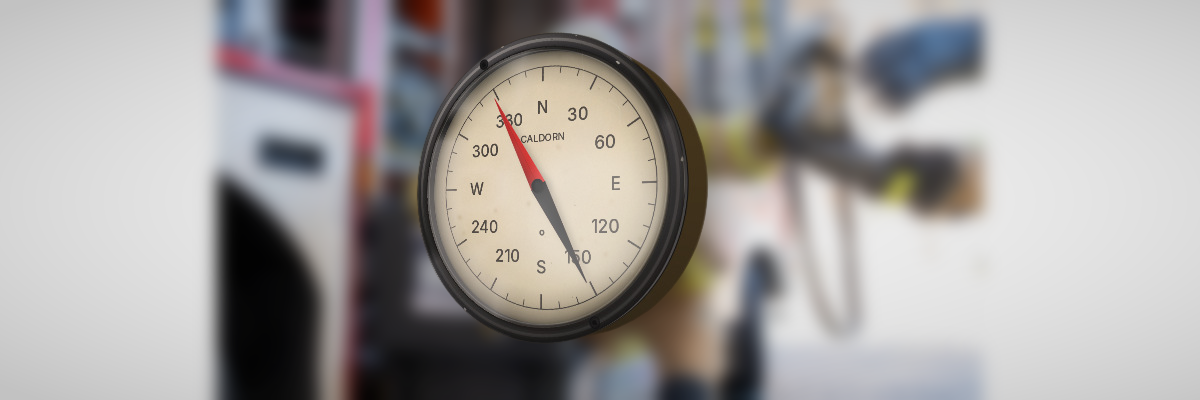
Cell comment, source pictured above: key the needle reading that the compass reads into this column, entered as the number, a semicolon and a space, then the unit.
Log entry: 330; °
